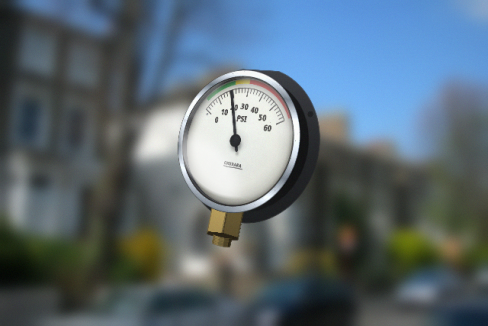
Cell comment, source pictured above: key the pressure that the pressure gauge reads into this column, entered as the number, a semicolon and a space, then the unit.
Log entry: 20; psi
